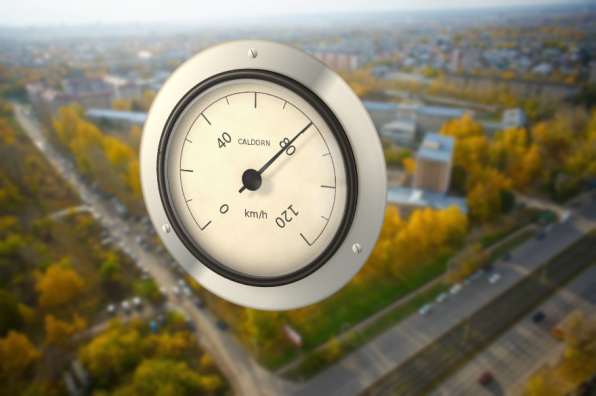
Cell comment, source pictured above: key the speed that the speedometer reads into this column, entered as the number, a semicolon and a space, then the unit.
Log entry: 80; km/h
